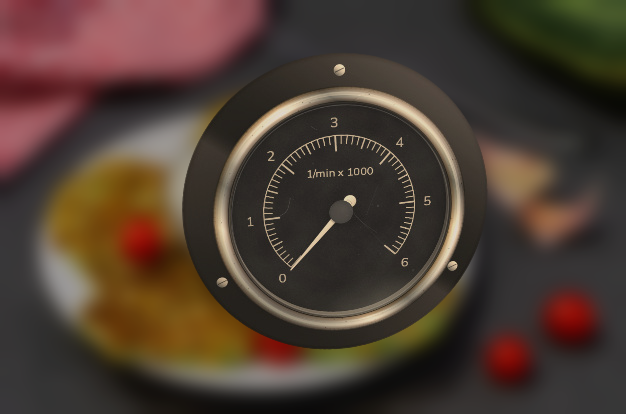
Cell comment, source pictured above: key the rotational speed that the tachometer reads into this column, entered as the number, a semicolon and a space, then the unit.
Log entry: 0; rpm
